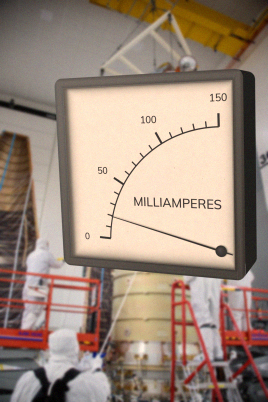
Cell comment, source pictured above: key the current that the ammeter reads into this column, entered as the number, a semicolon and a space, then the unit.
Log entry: 20; mA
